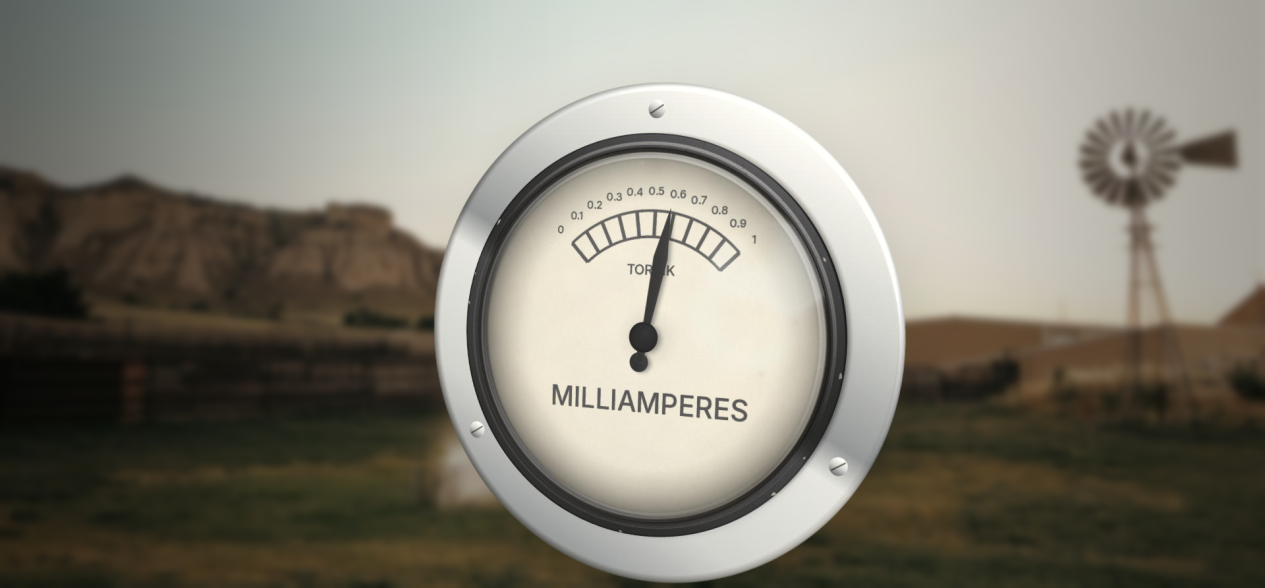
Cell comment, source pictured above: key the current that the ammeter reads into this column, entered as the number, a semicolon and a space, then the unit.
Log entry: 0.6; mA
